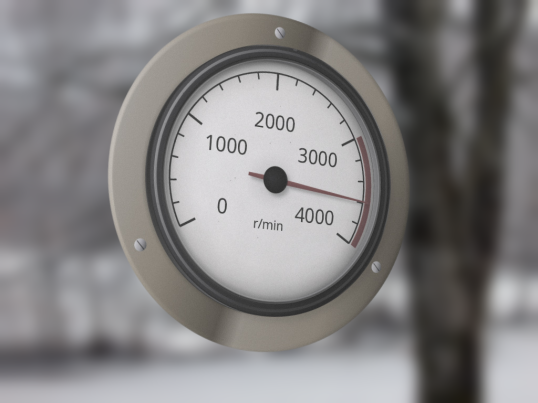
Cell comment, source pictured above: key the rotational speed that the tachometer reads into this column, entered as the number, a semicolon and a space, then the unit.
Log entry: 3600; rpm
